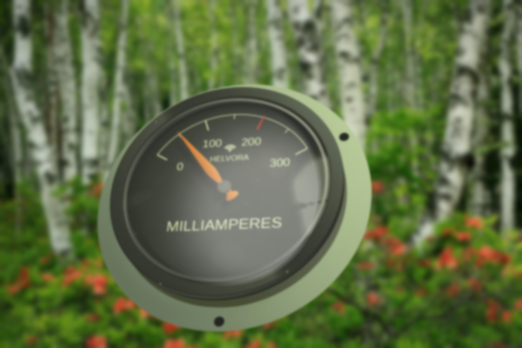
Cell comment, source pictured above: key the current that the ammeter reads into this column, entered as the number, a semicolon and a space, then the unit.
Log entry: 50; mA
